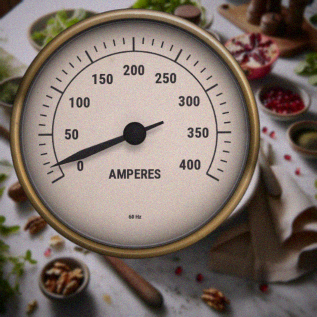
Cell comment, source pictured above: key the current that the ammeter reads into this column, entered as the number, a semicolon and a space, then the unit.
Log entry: 15; A
